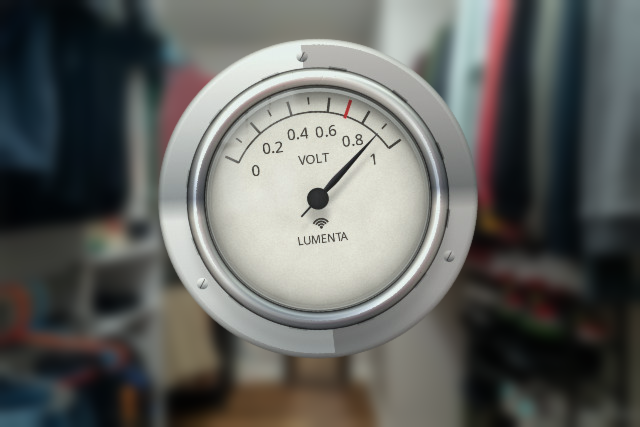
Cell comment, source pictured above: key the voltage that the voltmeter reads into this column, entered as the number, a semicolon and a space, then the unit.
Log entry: 0.9; V
